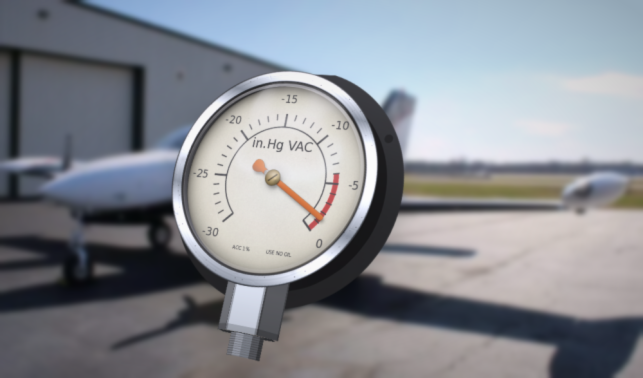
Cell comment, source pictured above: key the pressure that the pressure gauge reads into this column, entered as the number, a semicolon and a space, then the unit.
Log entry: -1.5; inHg
